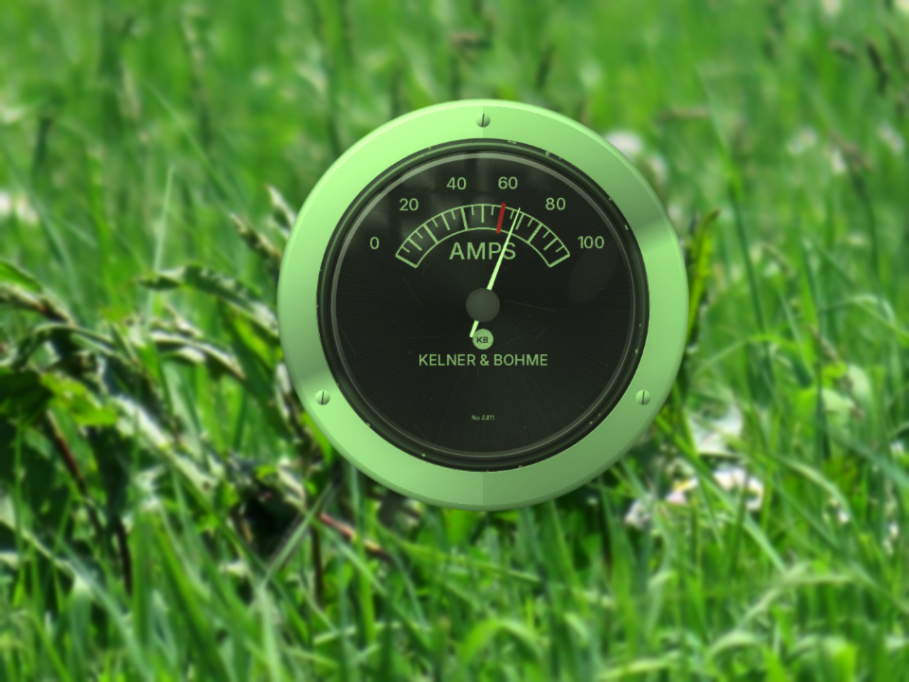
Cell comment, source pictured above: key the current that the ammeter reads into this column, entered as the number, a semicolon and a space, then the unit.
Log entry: 67.5; A
